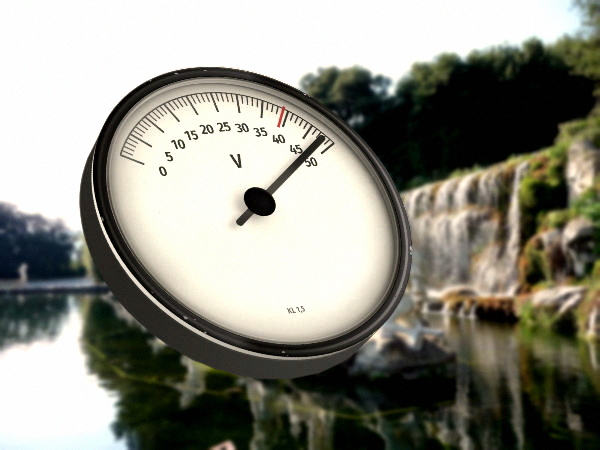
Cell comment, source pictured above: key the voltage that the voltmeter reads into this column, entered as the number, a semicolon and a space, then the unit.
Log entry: 48; V
